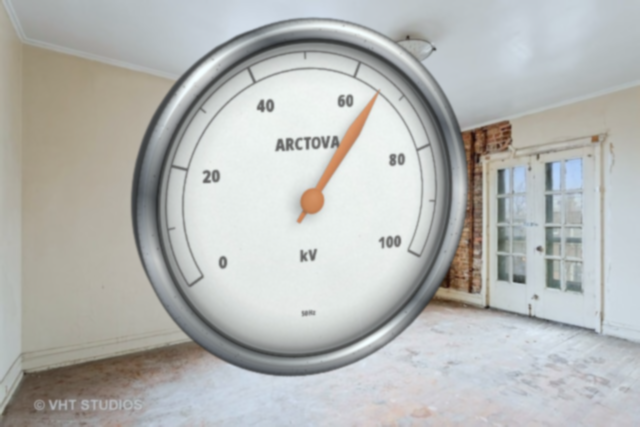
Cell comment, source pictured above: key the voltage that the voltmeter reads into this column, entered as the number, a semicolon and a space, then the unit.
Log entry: 65; kV
